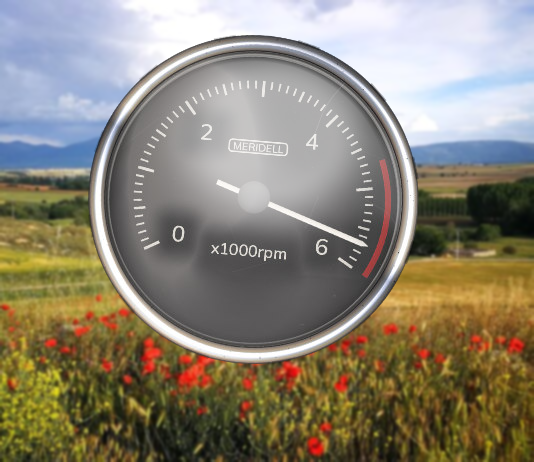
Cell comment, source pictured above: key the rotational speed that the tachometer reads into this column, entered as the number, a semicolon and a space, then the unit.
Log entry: 5700; rpm
